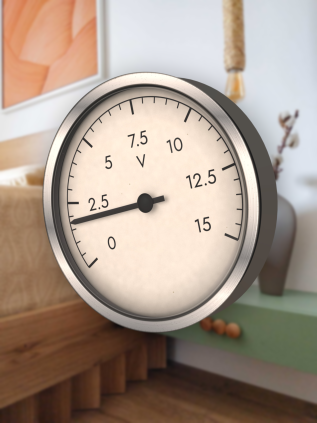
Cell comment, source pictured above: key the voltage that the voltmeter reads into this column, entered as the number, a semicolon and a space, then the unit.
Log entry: 1.75; V
